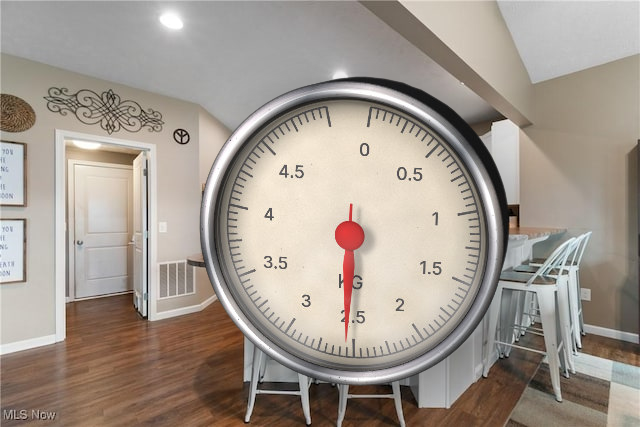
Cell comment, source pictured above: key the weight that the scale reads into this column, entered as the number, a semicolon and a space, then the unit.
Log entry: 2.55; kg
